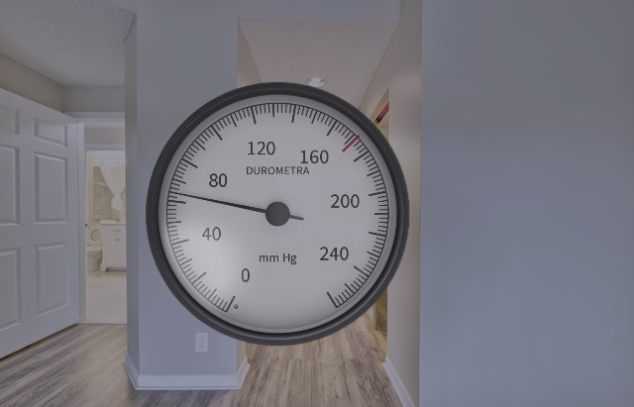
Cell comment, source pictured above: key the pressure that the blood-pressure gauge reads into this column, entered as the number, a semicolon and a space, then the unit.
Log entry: 64; mmHg
